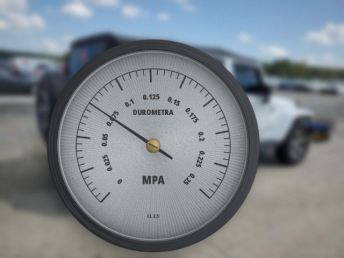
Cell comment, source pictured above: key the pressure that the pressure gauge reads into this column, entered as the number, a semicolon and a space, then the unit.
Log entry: 0.075; MPa
